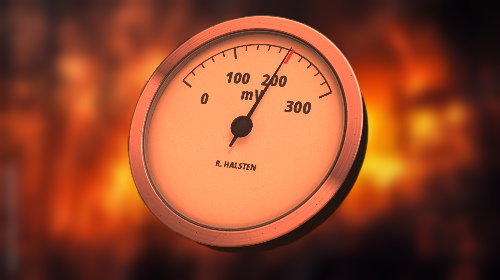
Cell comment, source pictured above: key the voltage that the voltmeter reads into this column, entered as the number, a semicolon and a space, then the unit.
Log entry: 200; mV
